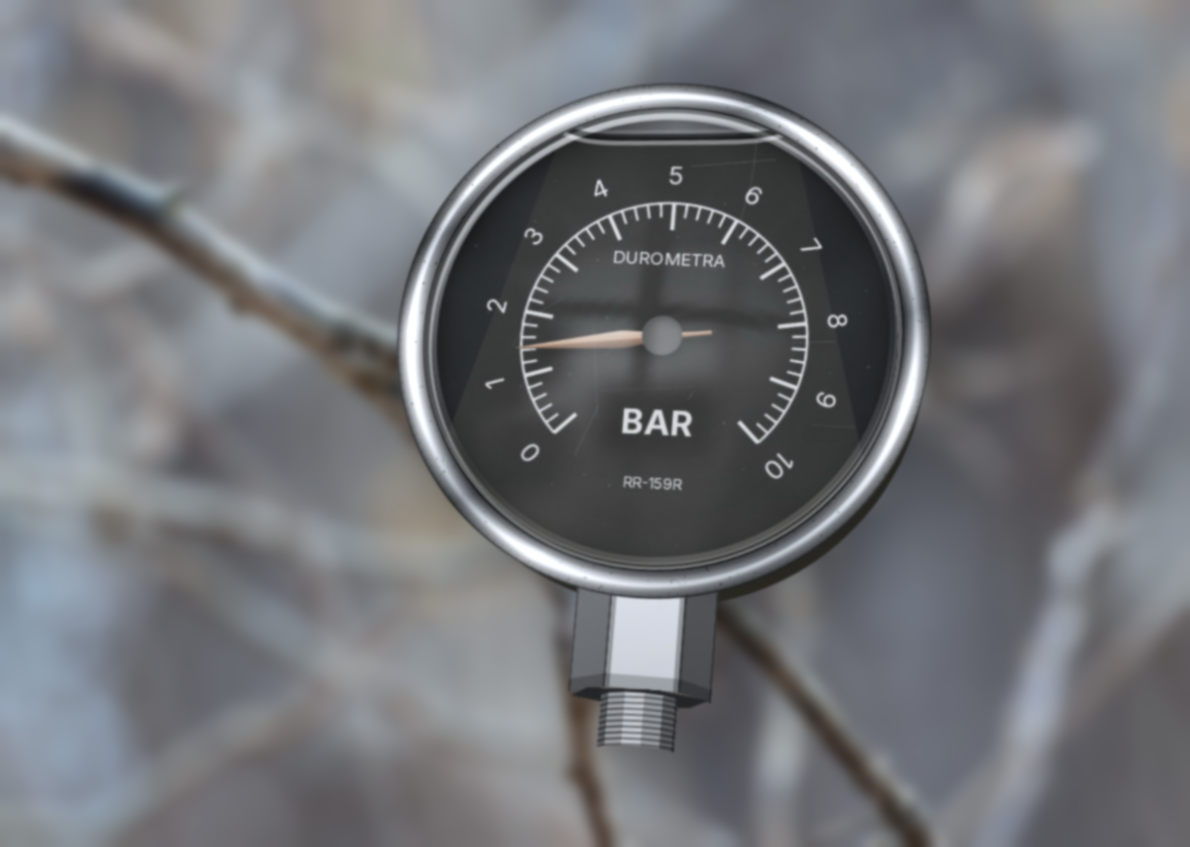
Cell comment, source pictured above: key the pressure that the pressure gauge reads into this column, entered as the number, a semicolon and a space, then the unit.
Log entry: 1.4; bar
